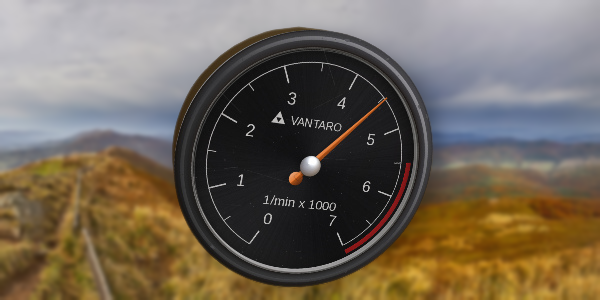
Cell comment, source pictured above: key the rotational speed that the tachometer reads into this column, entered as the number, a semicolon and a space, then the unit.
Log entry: 4500; rpm
